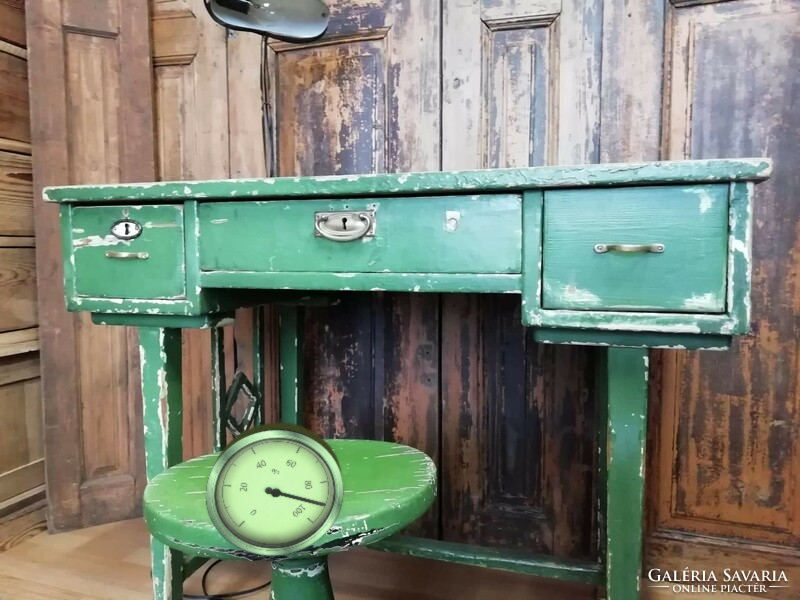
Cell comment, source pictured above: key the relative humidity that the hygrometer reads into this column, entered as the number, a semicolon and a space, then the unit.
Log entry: 90; %
